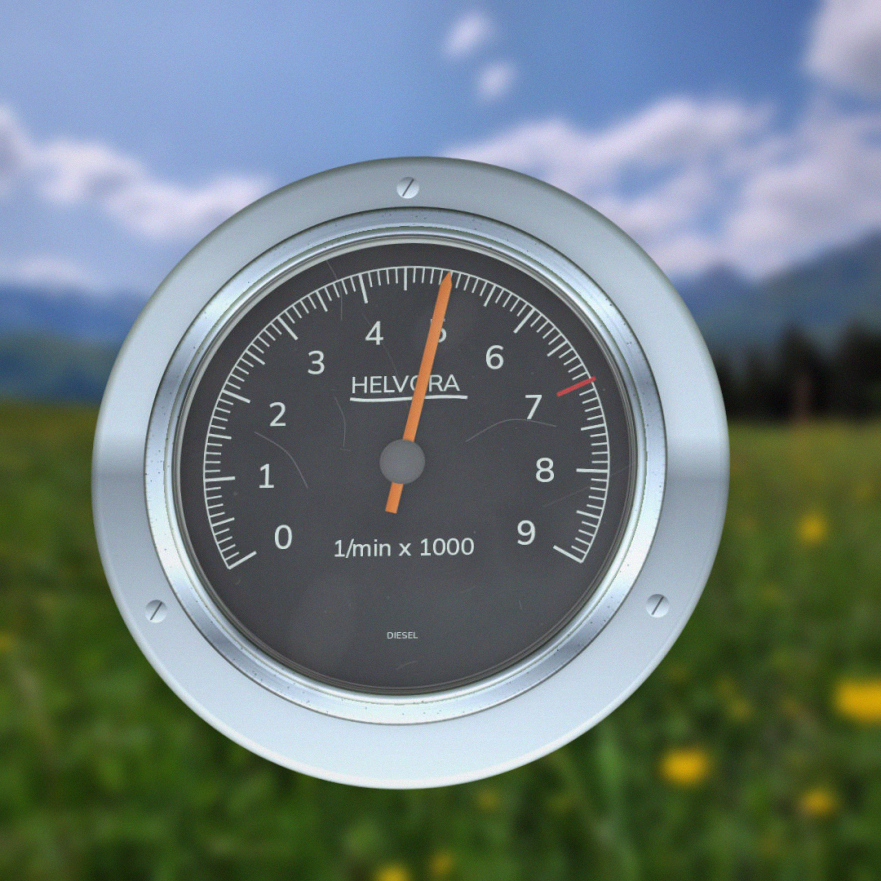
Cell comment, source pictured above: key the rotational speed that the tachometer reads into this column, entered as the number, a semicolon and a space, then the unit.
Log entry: 5000; rpm
